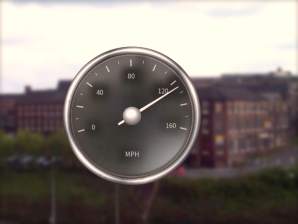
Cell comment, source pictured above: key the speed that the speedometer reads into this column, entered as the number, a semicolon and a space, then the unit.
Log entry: 125; mph
